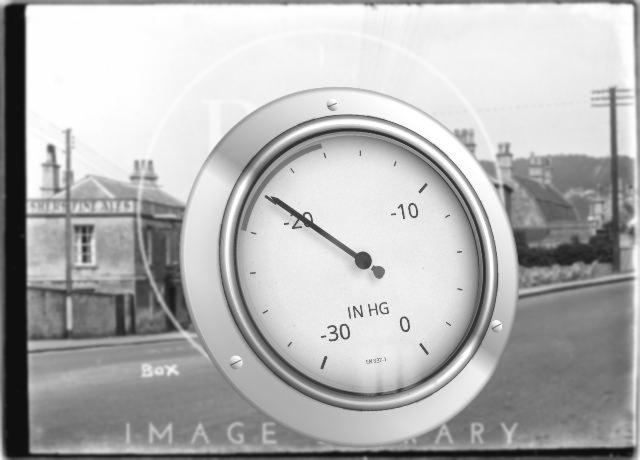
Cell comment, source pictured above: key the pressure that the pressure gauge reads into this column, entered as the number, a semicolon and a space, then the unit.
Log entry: -20; inHg
